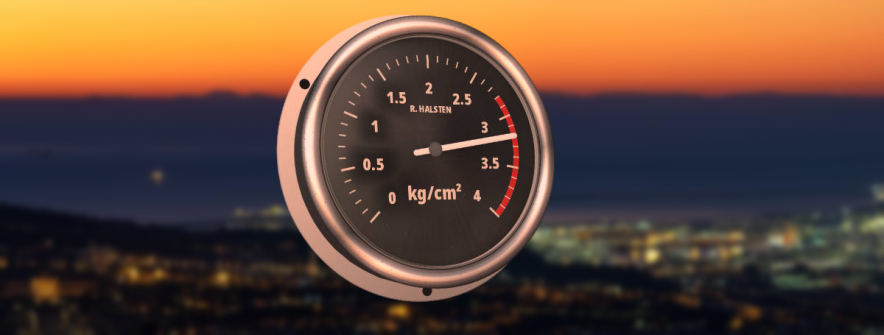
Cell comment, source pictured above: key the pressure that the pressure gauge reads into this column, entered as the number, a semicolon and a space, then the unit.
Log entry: 3.2; kg/cm²
